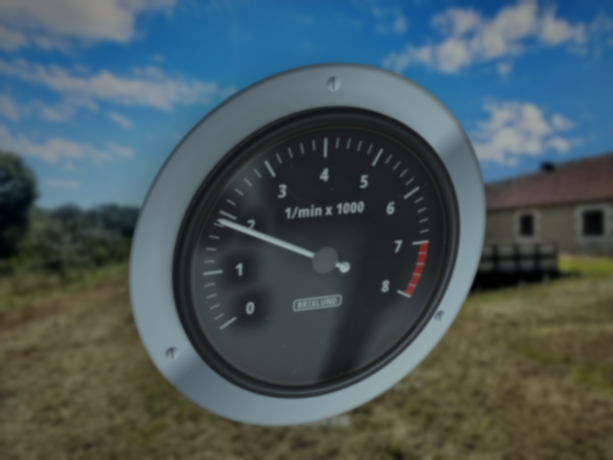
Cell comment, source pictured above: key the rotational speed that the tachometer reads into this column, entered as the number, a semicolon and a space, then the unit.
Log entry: 1900; rpm
